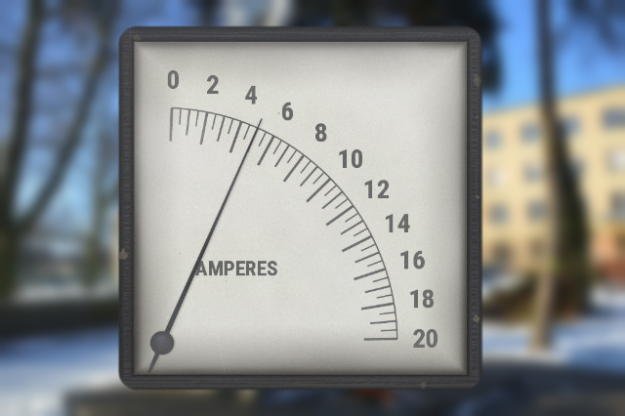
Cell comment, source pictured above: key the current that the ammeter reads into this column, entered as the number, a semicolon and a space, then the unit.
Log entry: 5; A
